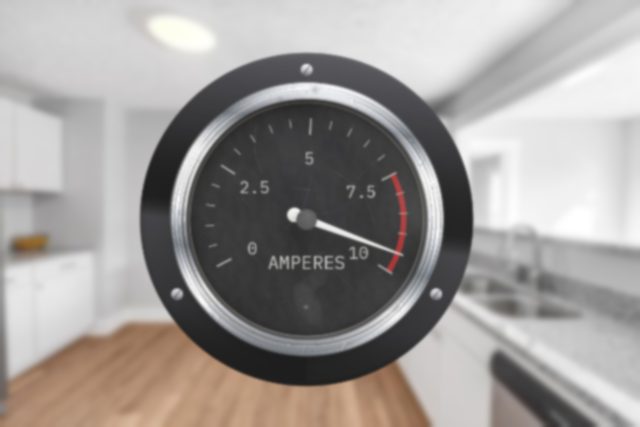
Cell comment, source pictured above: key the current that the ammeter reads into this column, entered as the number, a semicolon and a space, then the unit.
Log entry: 9.5; A
